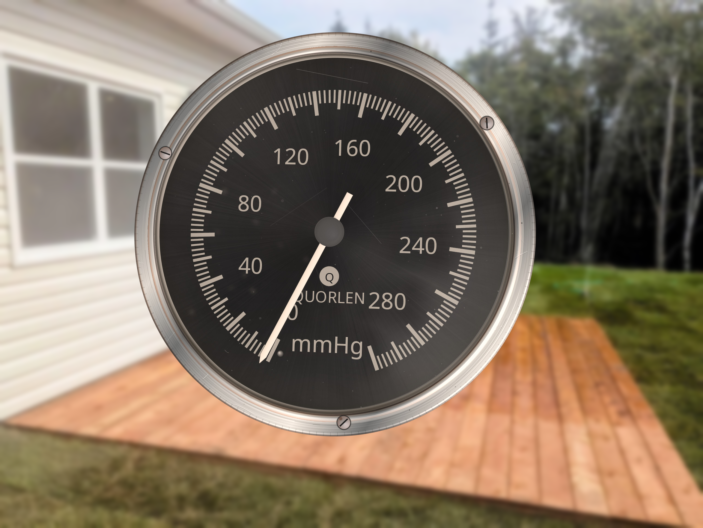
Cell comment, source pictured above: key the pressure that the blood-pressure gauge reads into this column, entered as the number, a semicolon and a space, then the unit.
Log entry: 2; mmHg
